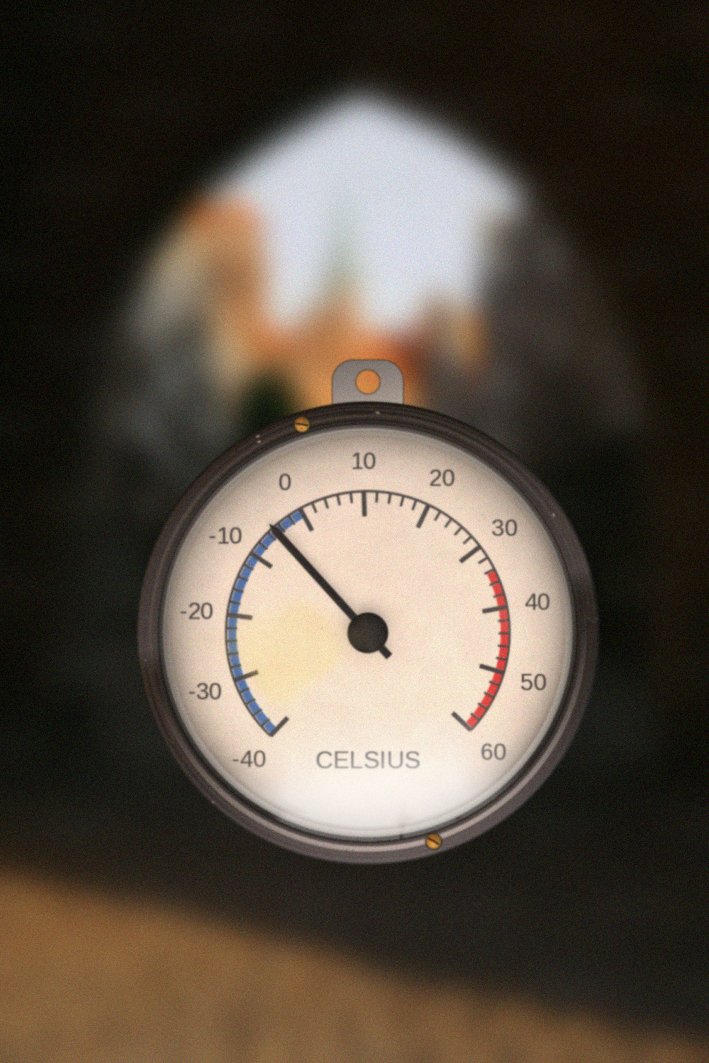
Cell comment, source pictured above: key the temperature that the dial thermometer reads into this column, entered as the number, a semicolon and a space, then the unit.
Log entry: -5; °C
